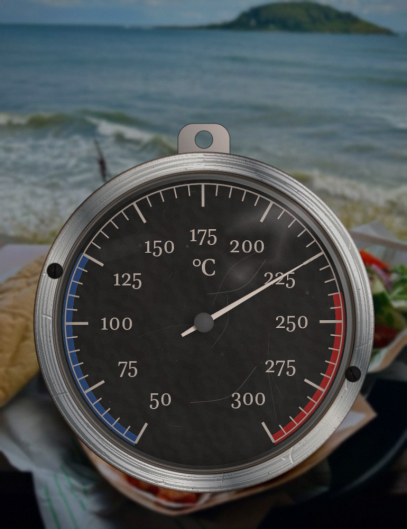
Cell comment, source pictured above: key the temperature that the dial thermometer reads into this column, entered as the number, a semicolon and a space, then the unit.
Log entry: 225; °C
